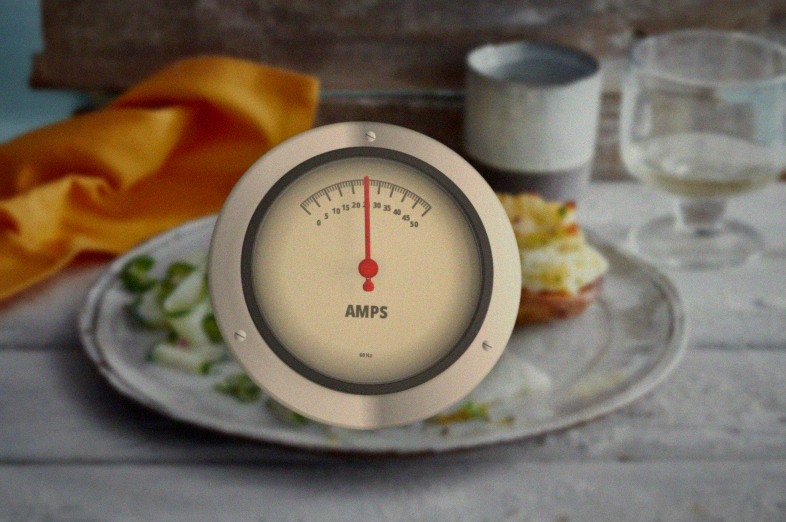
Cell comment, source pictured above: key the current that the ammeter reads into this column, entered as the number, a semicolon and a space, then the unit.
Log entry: 25; A
